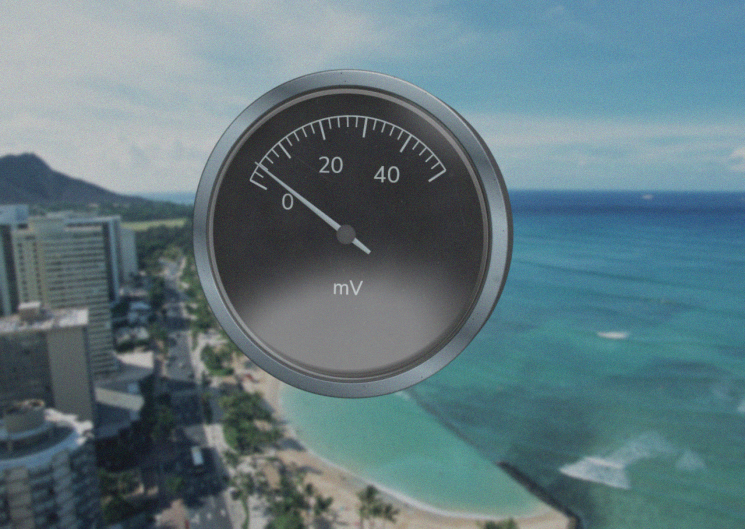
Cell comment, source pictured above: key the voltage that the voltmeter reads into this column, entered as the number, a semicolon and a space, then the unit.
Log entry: 4; mV
